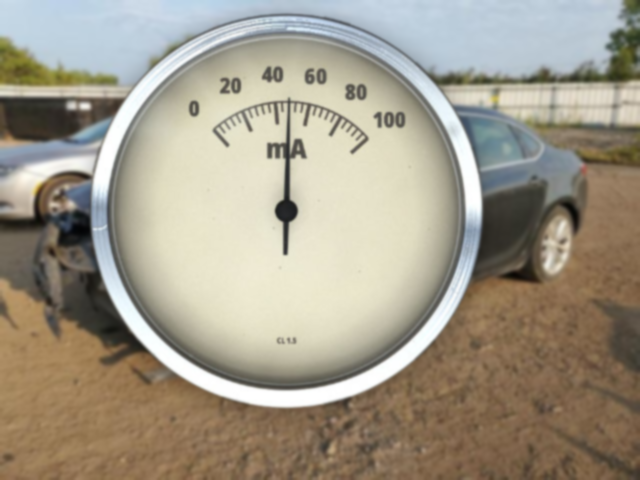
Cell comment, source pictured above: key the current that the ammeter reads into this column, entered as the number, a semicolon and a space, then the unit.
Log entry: 48; mA
